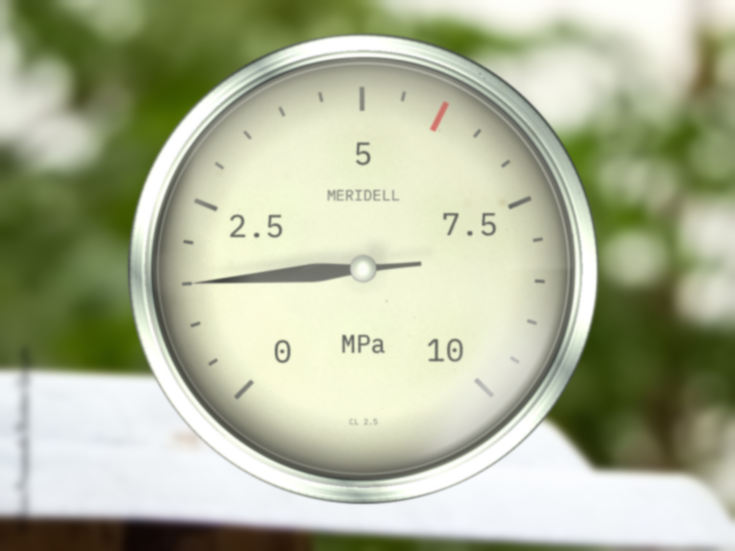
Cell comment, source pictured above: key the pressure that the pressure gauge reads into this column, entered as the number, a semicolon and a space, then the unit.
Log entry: 1.5; MPa
